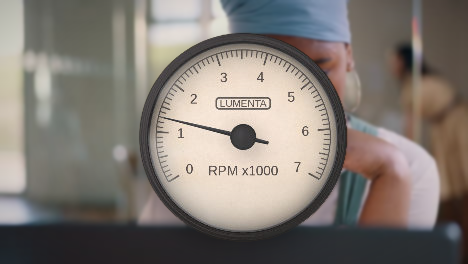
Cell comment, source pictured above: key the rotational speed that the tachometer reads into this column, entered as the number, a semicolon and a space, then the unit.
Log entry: 1300; rpm
